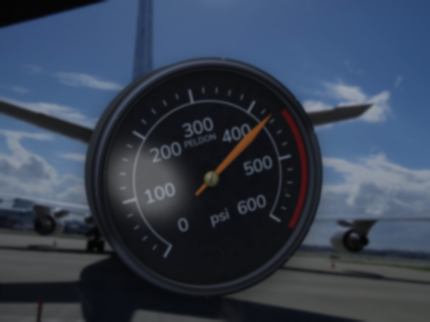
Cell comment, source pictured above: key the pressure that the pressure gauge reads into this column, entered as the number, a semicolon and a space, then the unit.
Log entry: 430; psi
